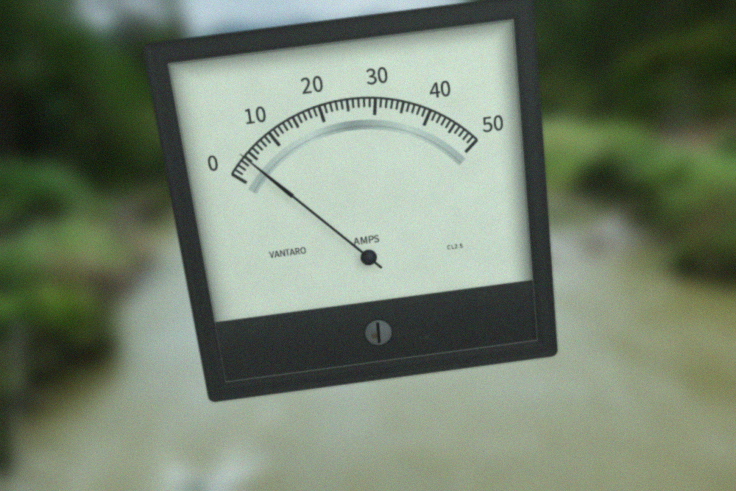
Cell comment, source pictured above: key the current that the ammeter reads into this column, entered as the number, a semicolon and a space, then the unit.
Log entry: 4; A
